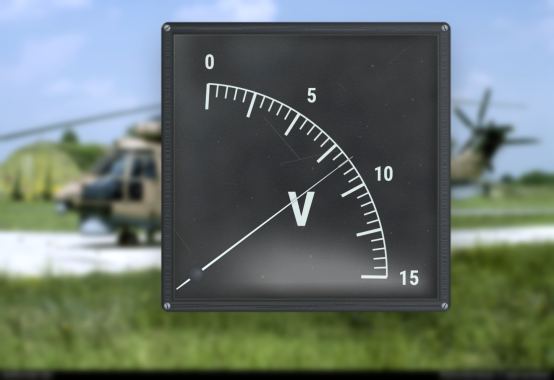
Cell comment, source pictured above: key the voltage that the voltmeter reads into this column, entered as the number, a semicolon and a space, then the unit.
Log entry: 8.5; V
